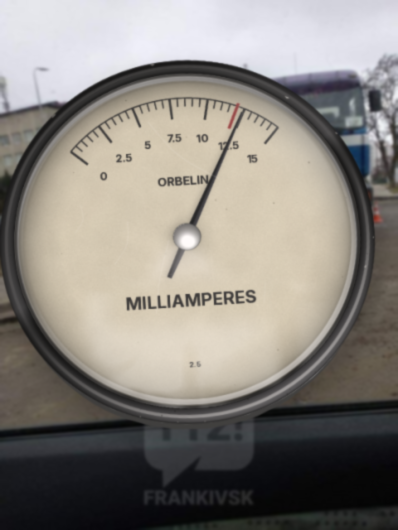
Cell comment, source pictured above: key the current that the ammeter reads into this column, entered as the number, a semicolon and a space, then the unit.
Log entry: 12.5; mA
